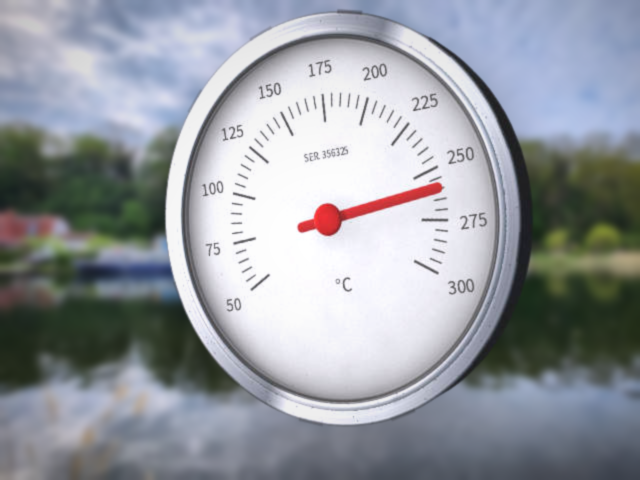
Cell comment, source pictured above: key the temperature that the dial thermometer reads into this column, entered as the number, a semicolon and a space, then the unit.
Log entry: 260; °C
